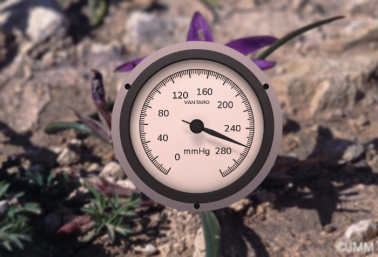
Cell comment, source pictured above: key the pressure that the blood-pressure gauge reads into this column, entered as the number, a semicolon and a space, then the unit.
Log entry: 260; mmHg
